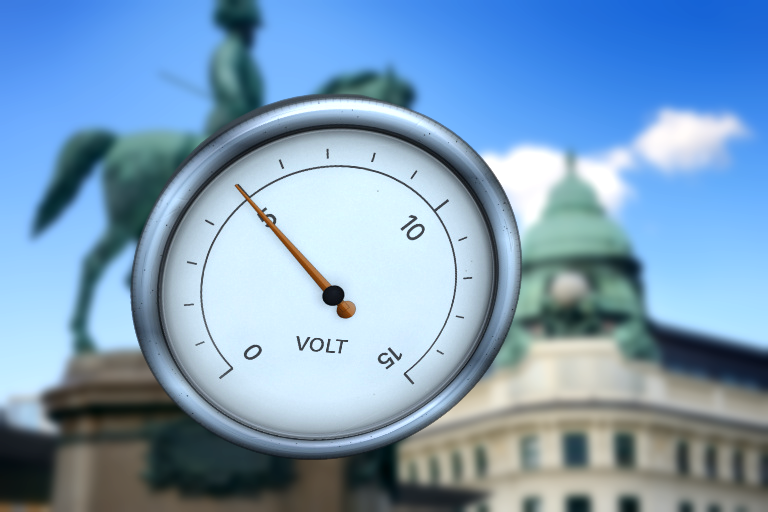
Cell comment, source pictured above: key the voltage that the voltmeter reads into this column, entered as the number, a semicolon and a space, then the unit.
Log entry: 5; V
